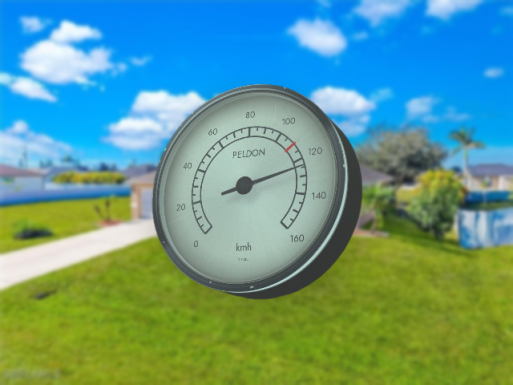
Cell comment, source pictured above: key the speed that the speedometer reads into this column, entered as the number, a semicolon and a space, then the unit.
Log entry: 125; km/h
